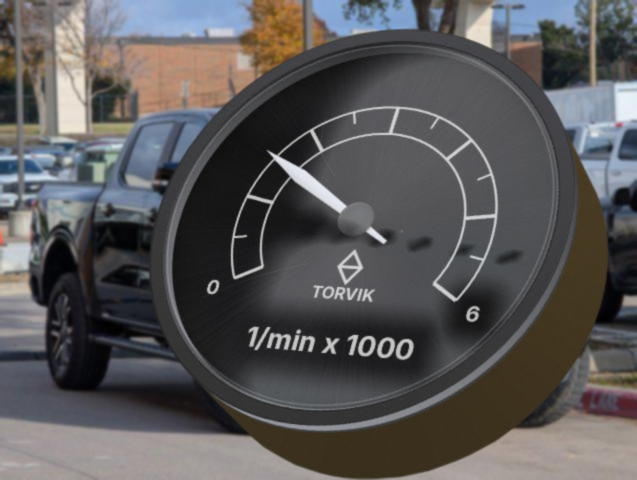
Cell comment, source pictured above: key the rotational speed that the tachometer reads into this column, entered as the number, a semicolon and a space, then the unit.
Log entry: 1500; rpm
